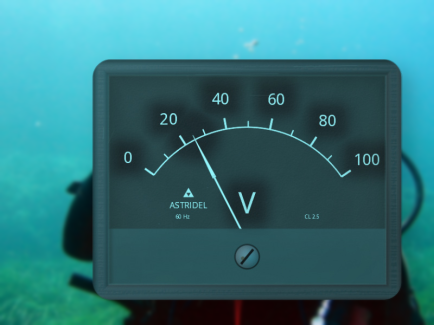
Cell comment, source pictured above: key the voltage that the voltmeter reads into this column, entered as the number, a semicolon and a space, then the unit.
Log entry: 25; V
